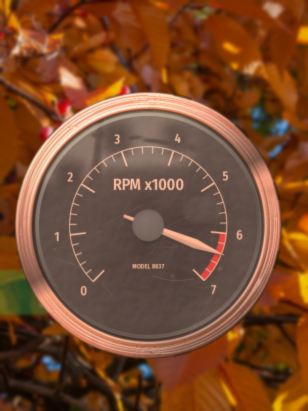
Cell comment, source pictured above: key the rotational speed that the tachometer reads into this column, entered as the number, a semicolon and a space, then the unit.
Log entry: 6400; rpm
